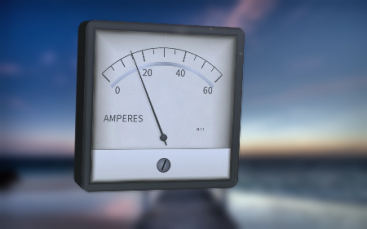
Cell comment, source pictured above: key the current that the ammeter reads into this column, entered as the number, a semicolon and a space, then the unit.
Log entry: 15; A
